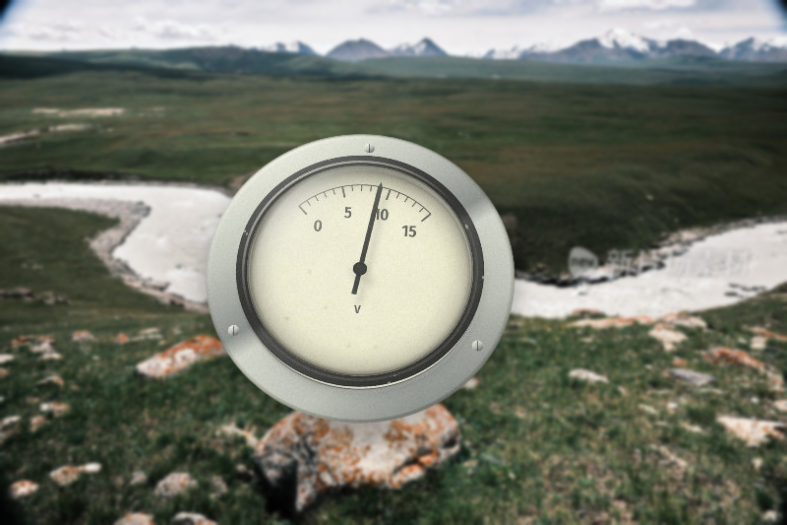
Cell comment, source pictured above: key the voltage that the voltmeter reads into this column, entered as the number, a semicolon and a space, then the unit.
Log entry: 9; V
